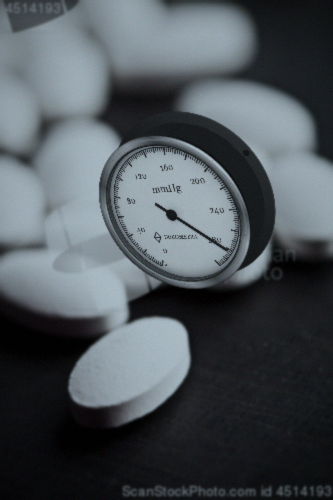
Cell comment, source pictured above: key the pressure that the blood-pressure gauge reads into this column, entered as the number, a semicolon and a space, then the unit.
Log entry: 280; mmHg
